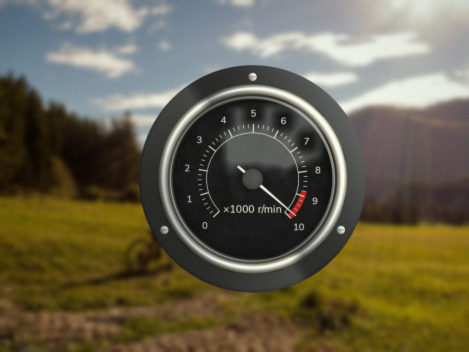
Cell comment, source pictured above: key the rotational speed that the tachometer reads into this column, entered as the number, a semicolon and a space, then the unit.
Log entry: 9800; rpm
